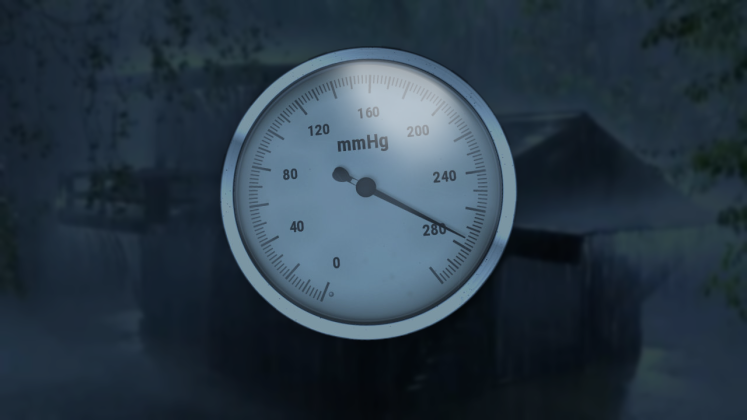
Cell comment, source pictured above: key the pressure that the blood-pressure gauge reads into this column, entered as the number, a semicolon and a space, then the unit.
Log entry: 276; mmHg
